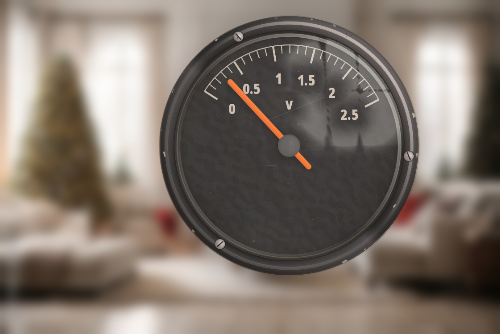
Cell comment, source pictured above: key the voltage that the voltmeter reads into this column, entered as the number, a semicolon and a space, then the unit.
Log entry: 0.3; V
